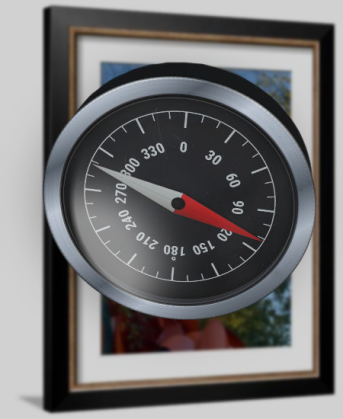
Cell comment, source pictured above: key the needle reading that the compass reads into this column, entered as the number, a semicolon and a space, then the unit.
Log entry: 110; °
